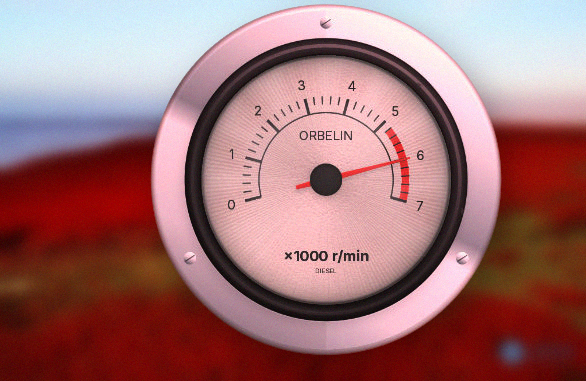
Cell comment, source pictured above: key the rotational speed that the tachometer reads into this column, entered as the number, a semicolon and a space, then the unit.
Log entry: 6000; rpm
